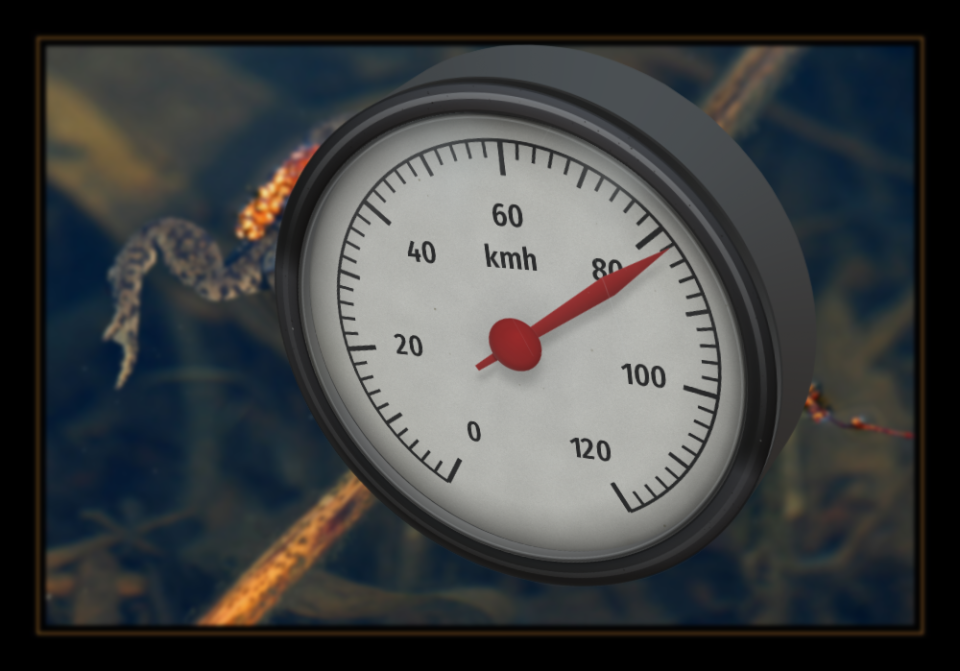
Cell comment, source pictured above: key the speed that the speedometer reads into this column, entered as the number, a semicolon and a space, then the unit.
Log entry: 82; km/h
